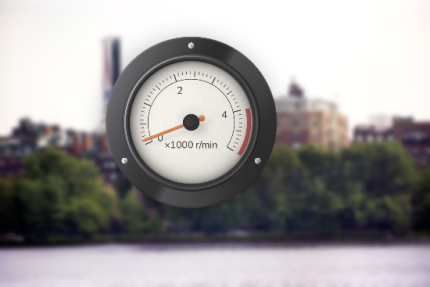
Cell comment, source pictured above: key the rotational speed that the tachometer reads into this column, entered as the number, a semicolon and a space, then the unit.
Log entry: 100; rpm
